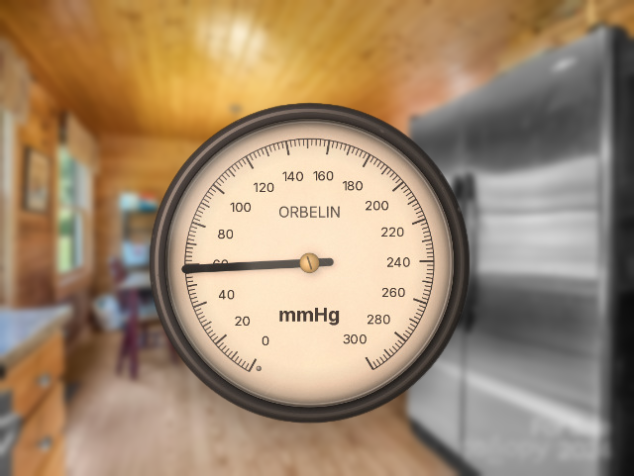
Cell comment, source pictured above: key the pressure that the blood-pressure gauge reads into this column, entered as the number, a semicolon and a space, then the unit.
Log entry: 58; mmHg
